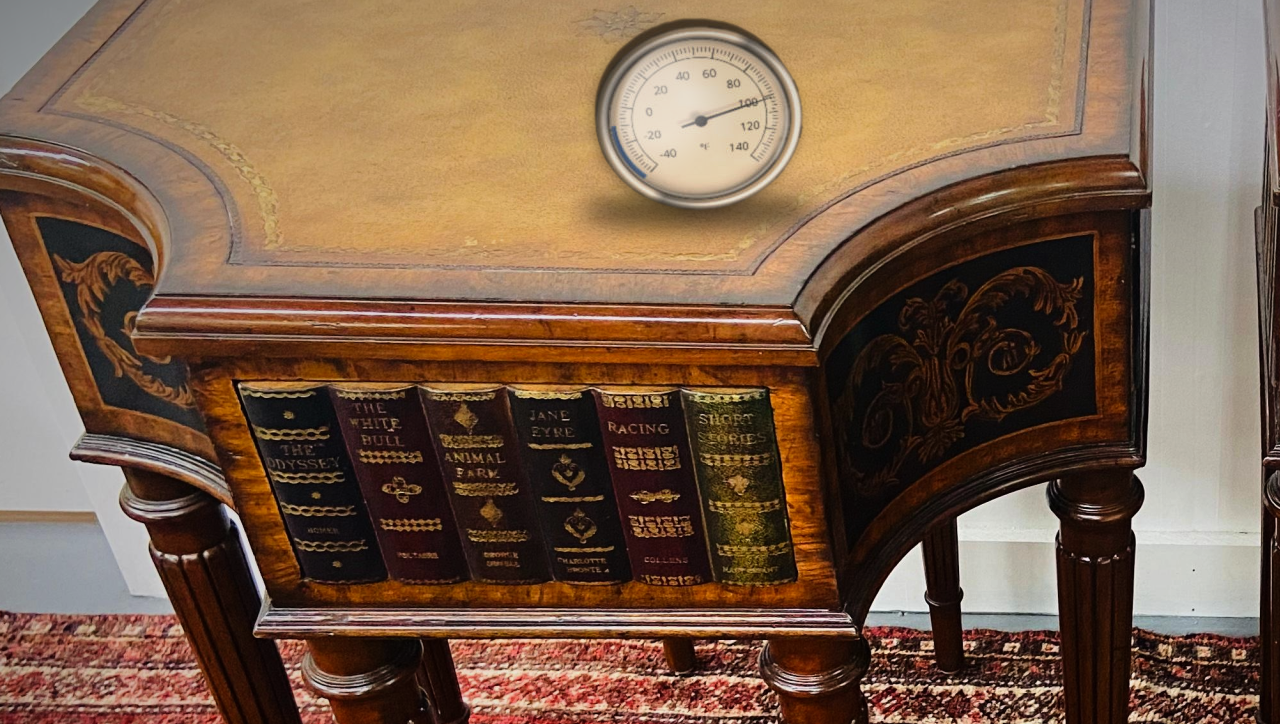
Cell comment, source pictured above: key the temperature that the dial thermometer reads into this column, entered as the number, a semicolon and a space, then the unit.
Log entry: 100; °F
